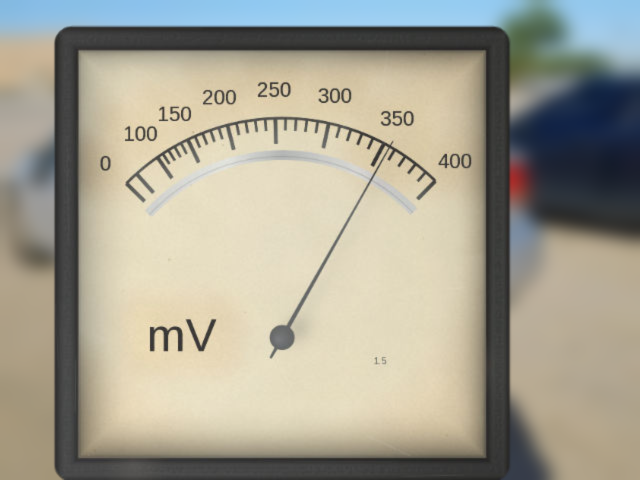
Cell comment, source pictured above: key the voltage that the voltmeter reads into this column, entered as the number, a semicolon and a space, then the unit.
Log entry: 355; mV
